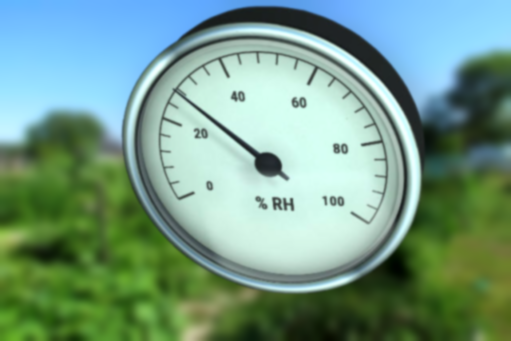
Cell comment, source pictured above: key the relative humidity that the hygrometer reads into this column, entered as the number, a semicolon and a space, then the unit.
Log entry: 28; %
